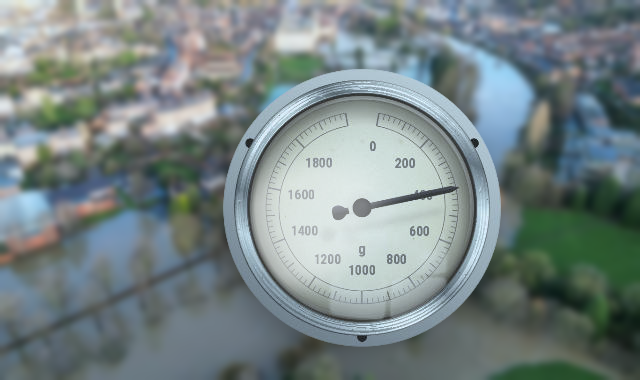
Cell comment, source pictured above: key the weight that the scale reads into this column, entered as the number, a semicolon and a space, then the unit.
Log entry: 400; g
